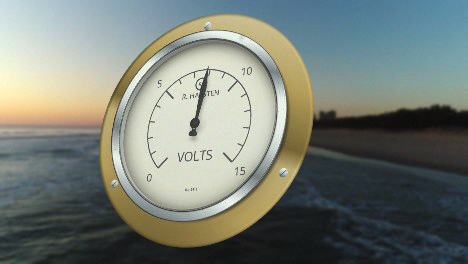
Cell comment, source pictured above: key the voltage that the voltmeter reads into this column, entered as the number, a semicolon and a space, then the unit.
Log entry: 8; V
